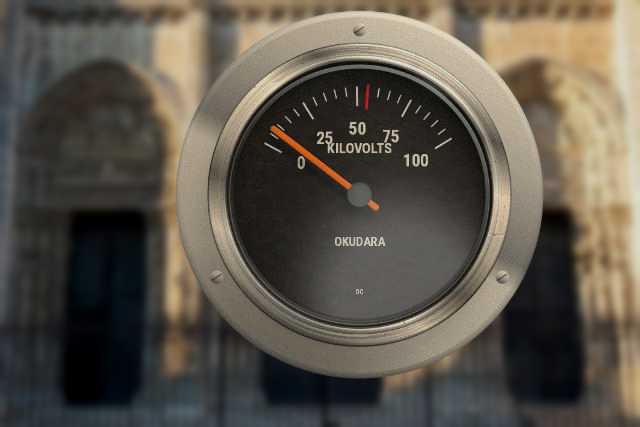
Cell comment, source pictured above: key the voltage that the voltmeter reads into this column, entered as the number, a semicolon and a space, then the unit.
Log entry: 7.5; kV
